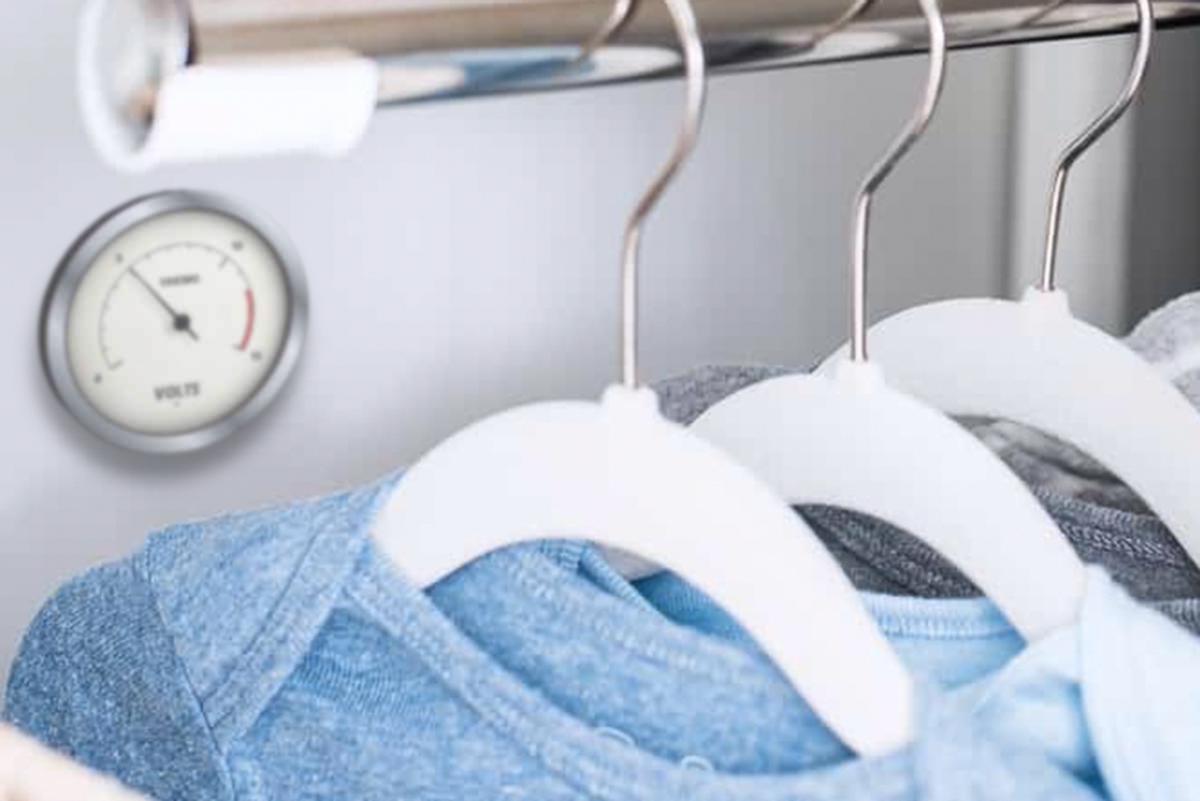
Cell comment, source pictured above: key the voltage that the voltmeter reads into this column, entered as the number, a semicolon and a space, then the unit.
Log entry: 5; V
